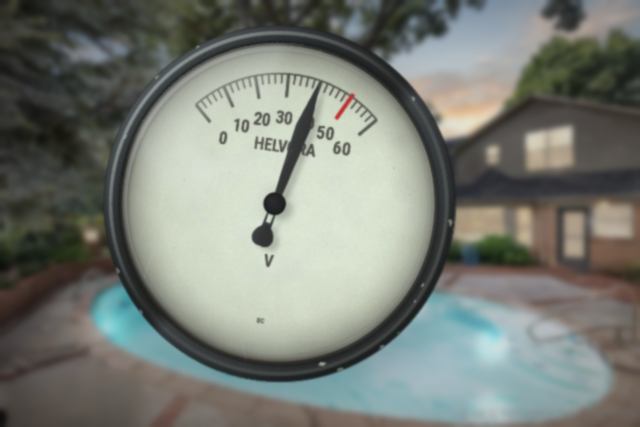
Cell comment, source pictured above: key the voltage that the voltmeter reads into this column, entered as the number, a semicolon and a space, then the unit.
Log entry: 40; V
